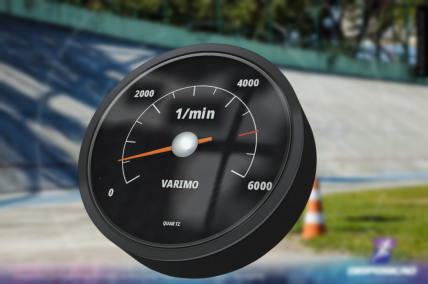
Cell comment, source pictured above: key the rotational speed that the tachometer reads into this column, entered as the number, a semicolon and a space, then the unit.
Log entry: 500; rpm
